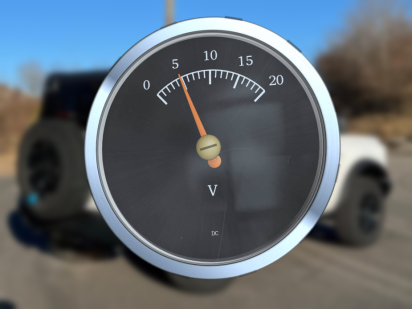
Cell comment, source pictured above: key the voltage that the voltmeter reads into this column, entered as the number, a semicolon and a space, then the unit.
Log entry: 5; V
